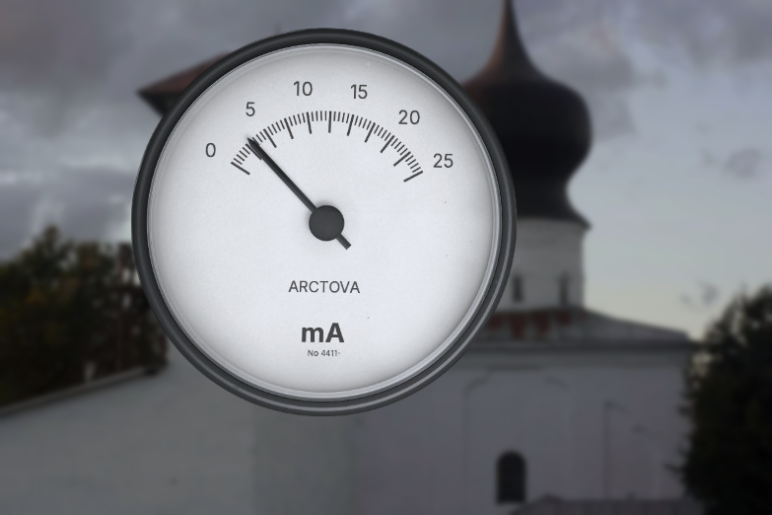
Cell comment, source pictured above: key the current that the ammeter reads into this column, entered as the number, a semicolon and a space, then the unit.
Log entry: 3; mA
